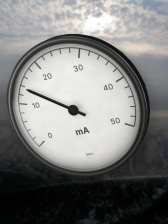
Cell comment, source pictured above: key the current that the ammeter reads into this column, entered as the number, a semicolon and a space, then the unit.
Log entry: 14; mA
